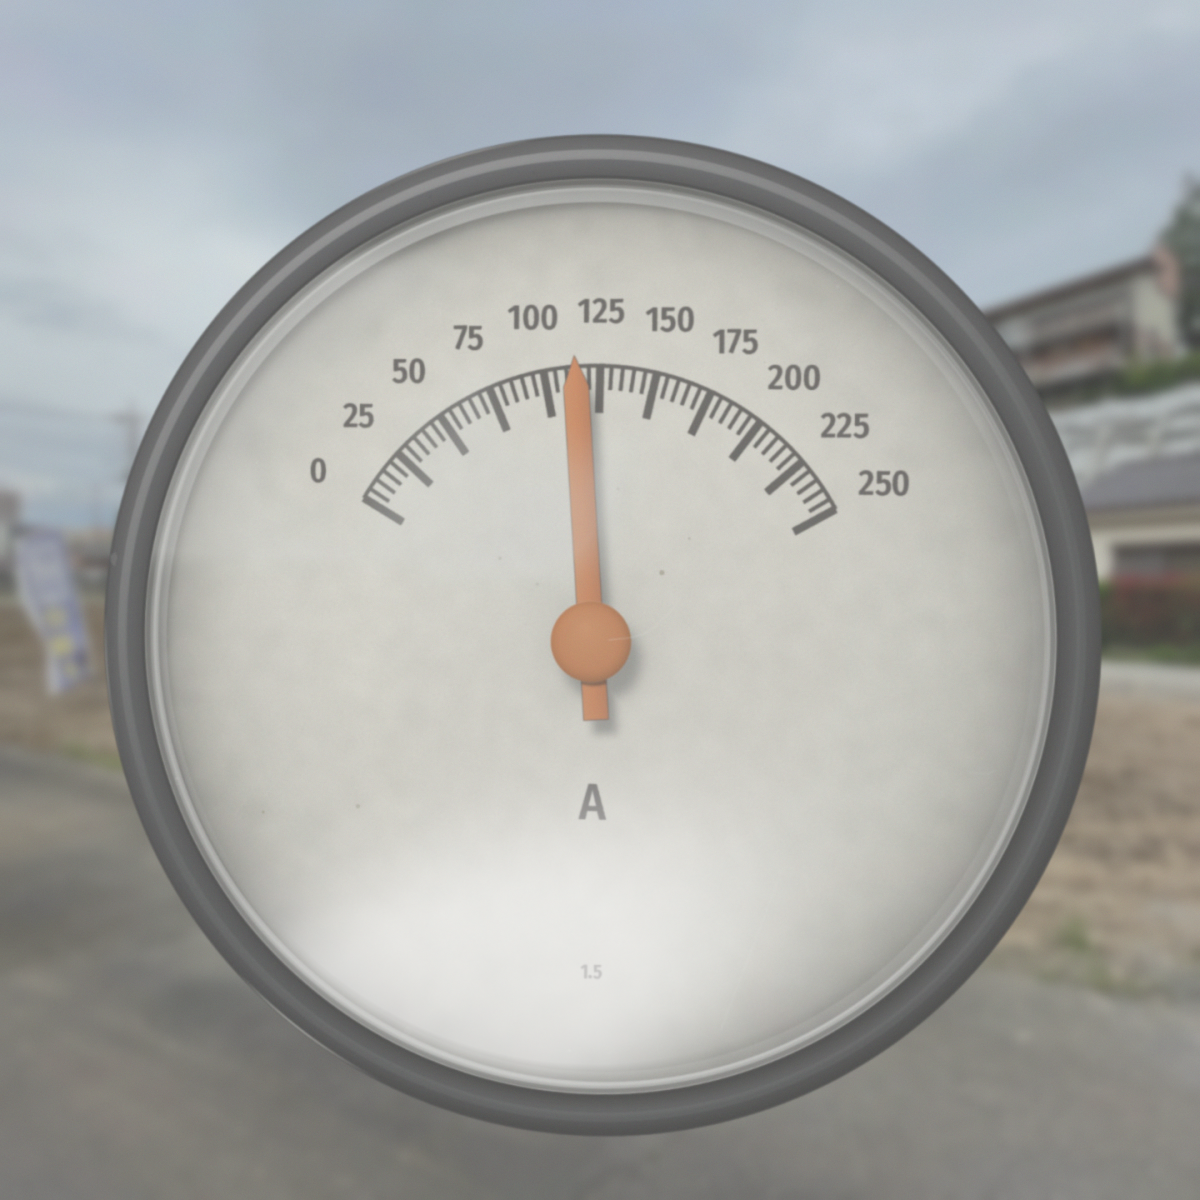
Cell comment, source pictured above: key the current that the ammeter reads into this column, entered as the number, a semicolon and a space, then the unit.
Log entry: 115; A
